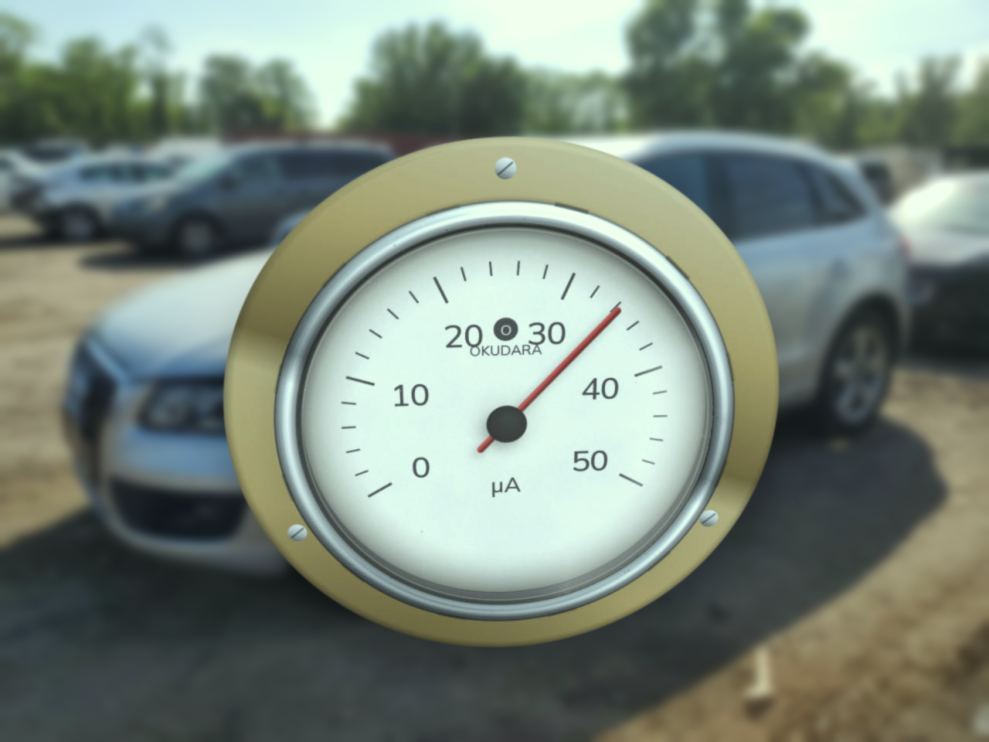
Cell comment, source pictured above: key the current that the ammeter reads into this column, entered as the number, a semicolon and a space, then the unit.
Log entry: 34; µA
